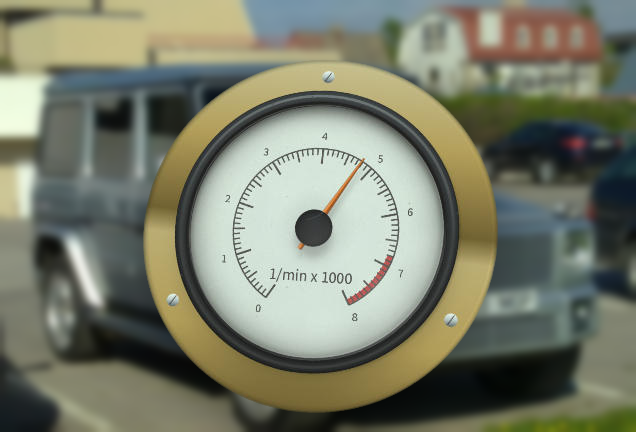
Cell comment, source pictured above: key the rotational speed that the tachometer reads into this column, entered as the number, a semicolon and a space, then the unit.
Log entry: 4800; rpm
